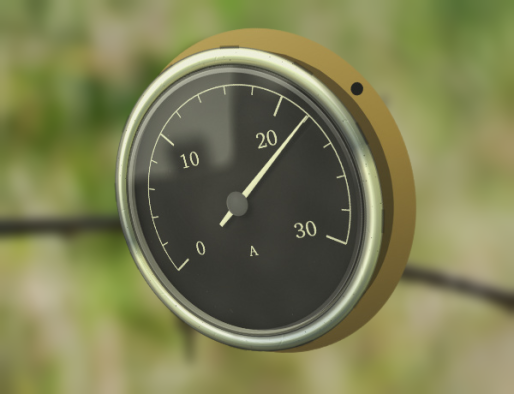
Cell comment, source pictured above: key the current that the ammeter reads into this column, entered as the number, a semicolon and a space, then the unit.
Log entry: 22; A
